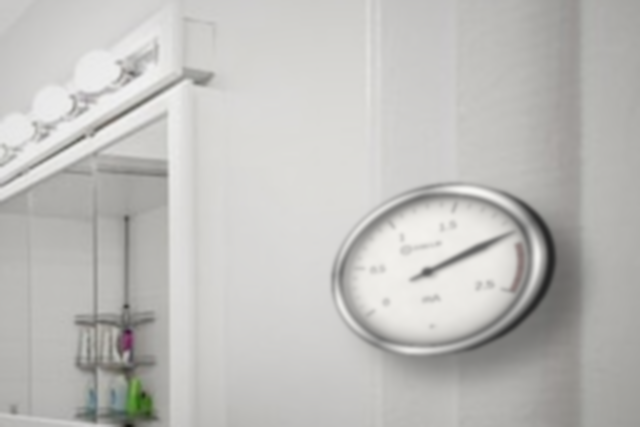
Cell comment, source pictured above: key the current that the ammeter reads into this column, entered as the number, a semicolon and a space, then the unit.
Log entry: 2; mA
